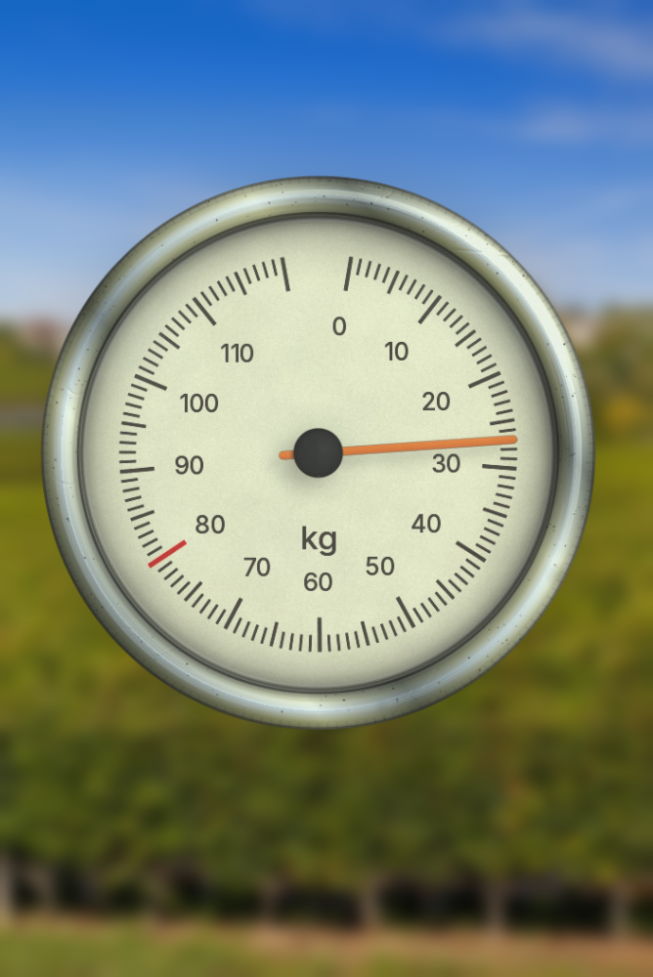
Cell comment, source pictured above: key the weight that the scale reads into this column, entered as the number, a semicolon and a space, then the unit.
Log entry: 27; kg
